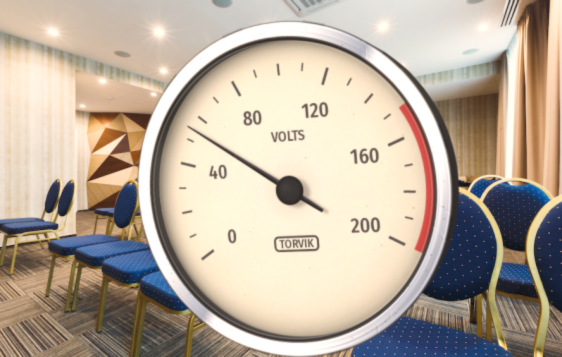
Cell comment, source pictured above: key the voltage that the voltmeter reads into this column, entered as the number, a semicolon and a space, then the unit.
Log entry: 55; V
